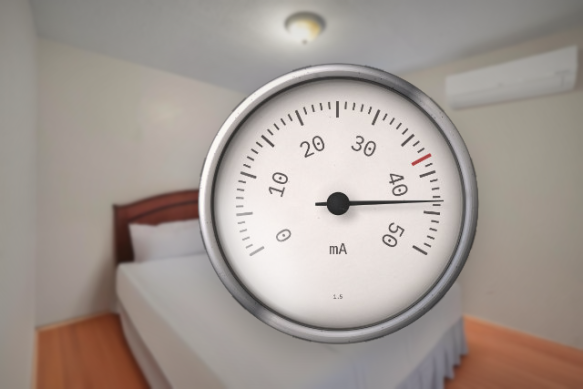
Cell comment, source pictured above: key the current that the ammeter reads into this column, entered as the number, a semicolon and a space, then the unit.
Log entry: 43.5; mA
